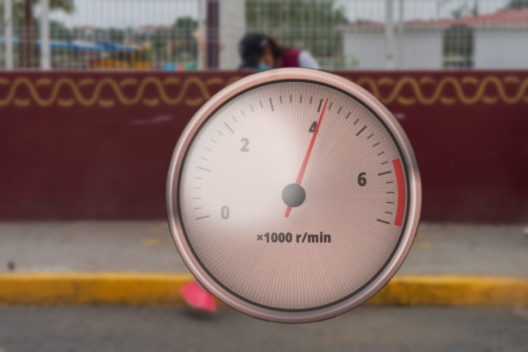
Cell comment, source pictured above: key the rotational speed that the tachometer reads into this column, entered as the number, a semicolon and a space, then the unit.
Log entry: 4100; rpm
